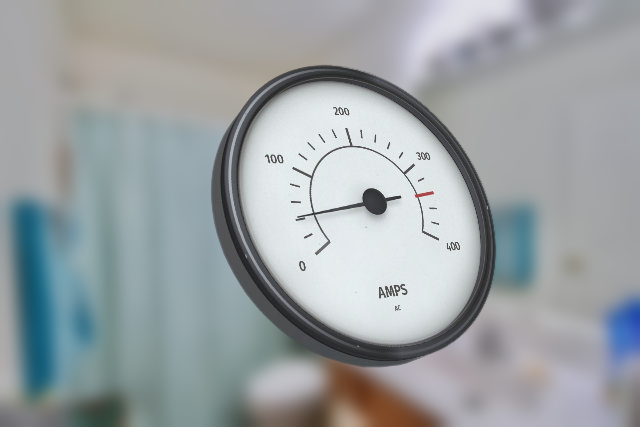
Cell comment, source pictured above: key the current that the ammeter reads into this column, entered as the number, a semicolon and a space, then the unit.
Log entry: 40; A
